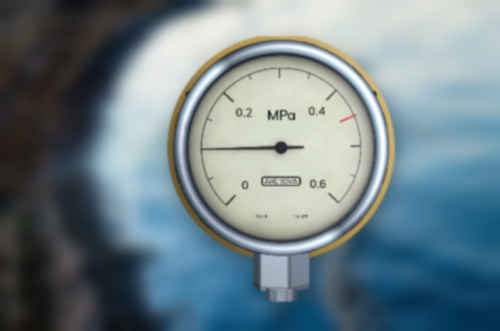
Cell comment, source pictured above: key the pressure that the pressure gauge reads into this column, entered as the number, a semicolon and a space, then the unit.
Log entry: 0.1; MPa
